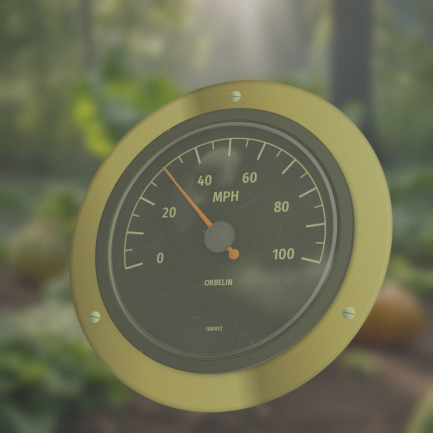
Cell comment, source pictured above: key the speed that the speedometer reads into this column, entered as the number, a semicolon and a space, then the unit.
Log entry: 30; mph
